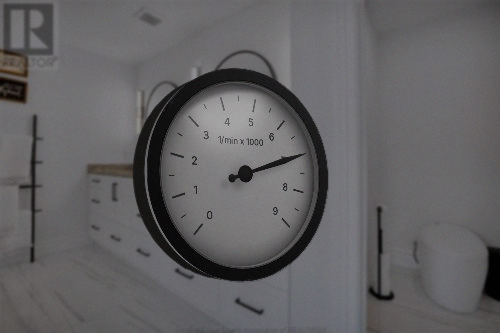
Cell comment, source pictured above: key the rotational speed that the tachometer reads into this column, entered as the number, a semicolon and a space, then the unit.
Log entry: 7000; rpm
